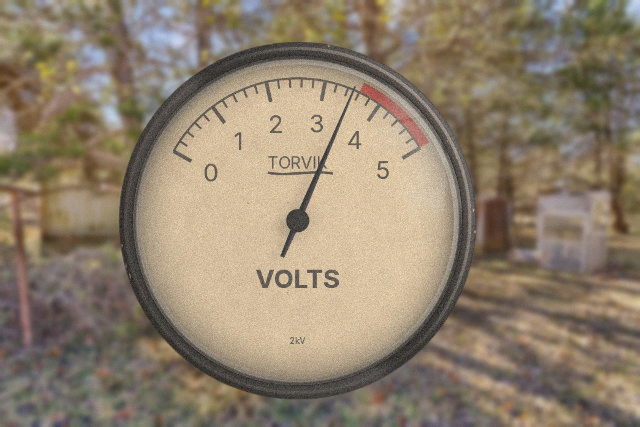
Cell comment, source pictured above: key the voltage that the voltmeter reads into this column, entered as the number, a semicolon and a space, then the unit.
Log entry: 3.5; V
